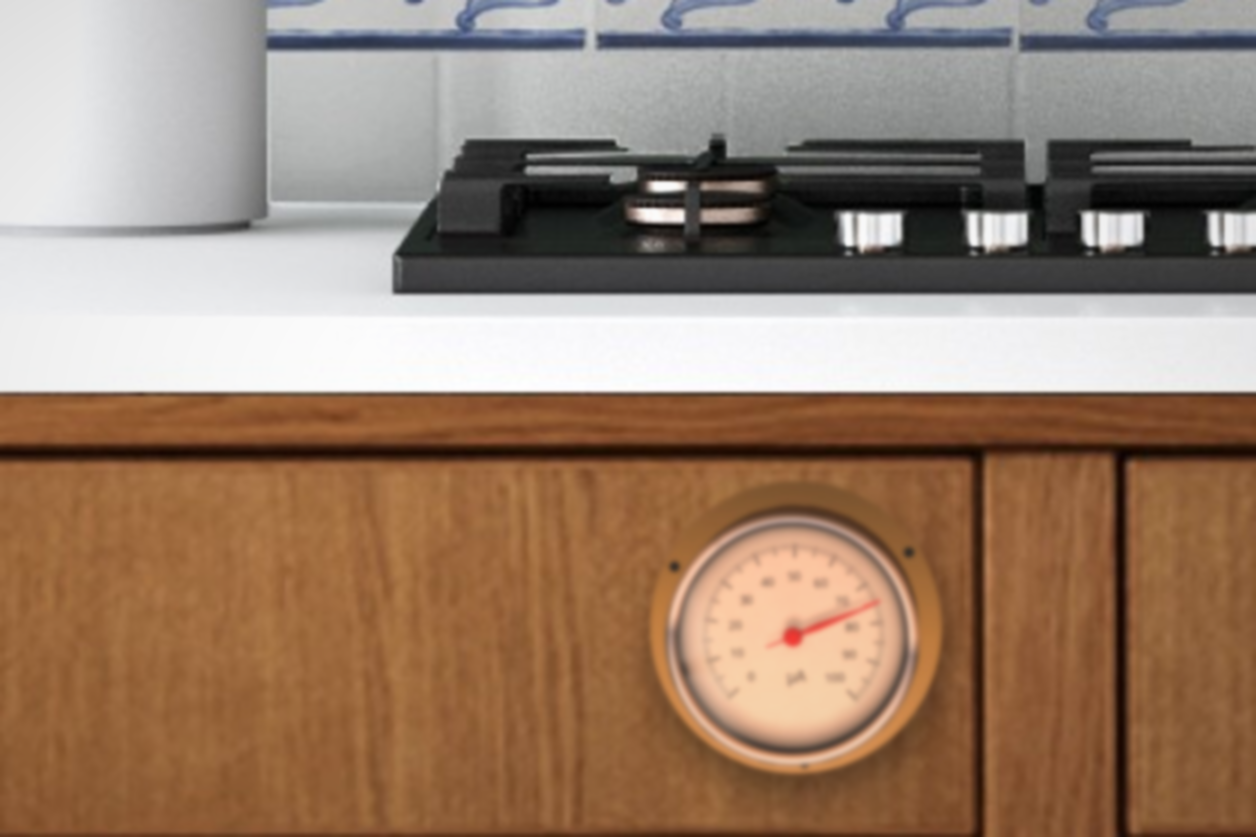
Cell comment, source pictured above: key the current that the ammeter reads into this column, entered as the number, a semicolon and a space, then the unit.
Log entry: 75; µA
